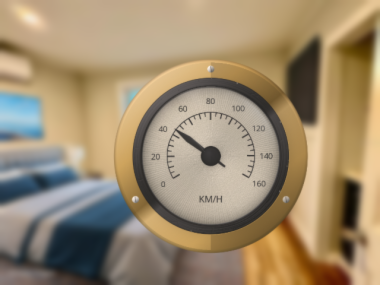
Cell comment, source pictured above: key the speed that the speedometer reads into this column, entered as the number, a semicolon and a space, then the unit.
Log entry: 45; km/h
